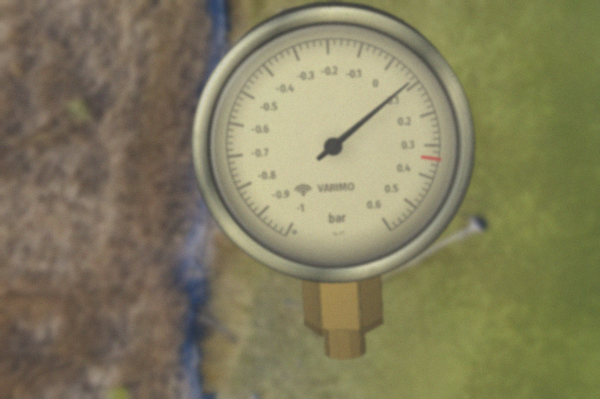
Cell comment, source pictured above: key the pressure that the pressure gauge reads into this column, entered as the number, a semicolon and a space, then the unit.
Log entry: 0.08; bar
